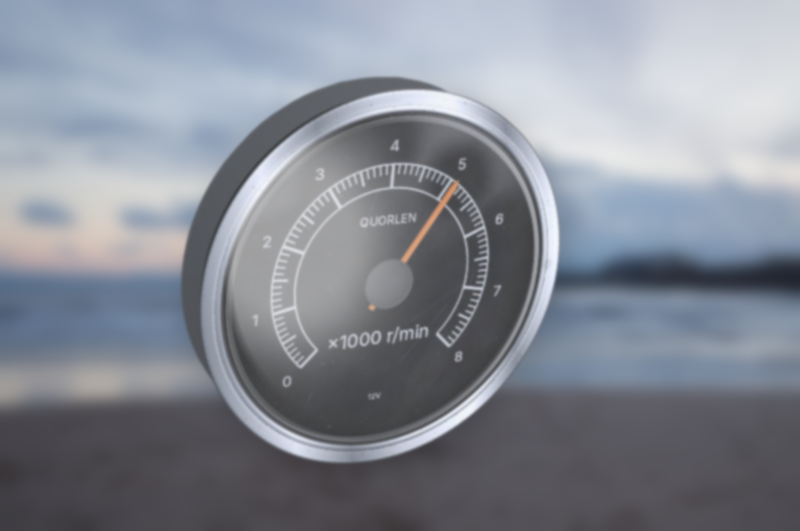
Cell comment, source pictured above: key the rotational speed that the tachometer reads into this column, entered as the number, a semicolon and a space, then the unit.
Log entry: 5000; rpm
